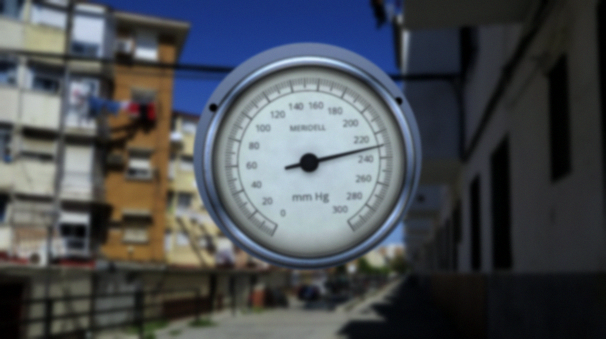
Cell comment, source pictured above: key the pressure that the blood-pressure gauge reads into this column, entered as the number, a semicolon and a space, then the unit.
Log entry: 230; mmHg
